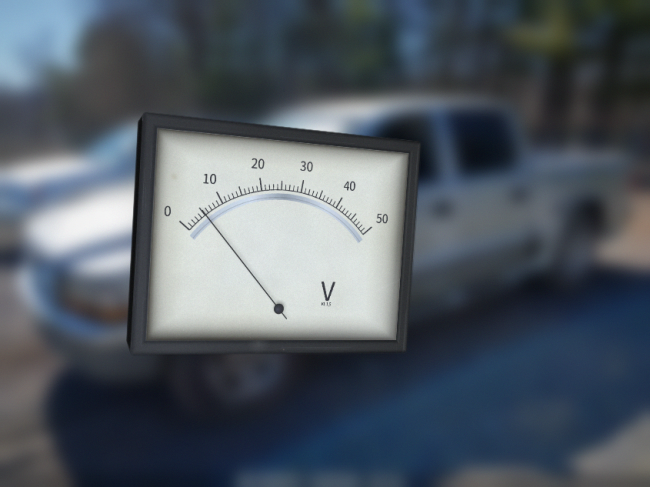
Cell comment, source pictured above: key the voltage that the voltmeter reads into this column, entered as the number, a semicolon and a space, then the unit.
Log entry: 5; V
